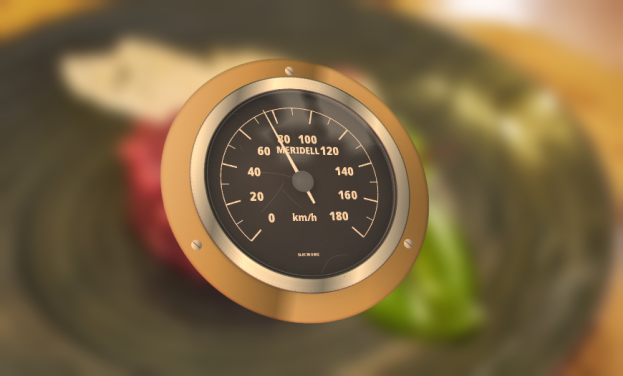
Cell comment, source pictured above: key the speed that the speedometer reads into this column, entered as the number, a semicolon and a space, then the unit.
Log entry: 75; km/h
